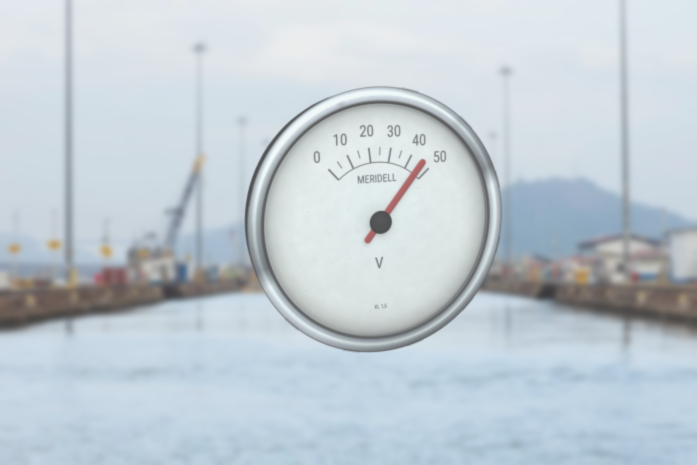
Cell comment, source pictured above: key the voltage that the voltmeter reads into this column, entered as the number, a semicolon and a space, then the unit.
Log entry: 45; V
